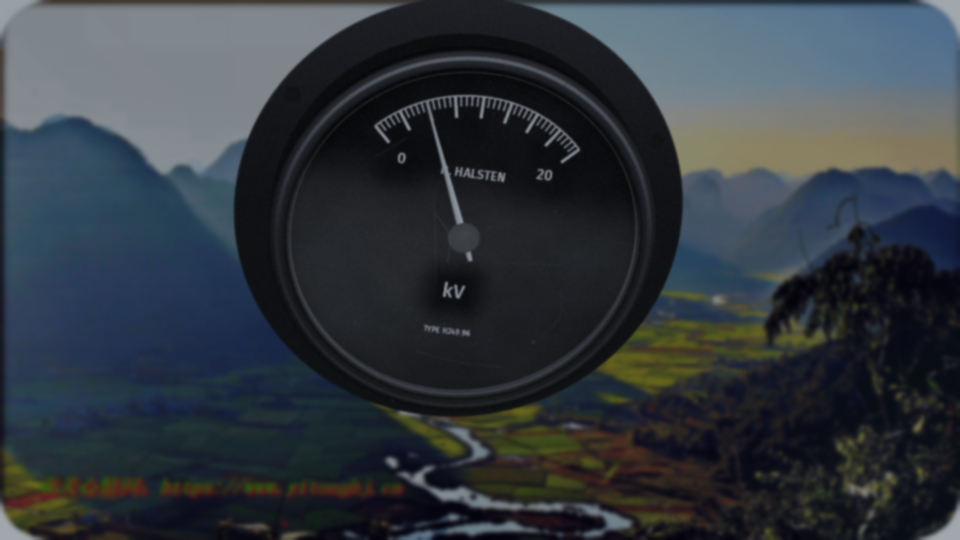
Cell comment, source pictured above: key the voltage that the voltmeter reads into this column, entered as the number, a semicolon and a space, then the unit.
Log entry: 5; kV
